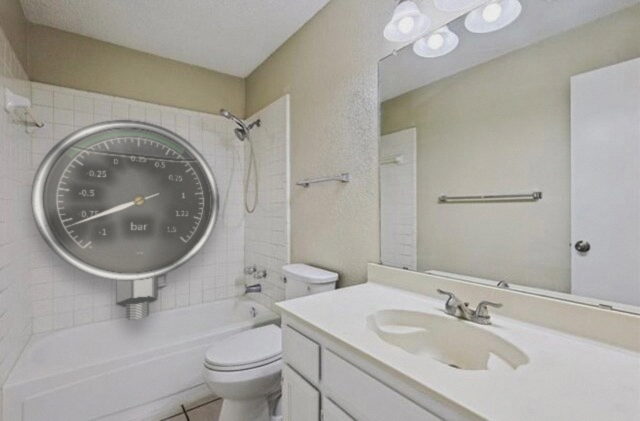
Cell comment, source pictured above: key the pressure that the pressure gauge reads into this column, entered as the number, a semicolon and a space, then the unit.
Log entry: -0.8; bar
